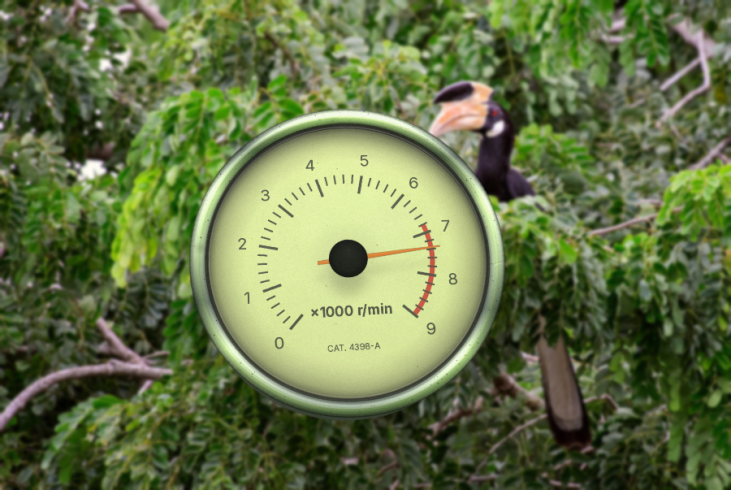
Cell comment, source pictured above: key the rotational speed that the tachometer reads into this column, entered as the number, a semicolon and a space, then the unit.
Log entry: 7400; rpm
